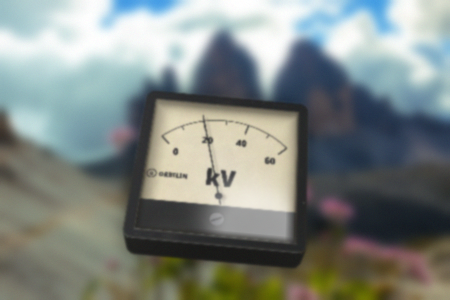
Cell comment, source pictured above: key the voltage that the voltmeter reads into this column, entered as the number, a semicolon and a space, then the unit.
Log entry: 20; kV
